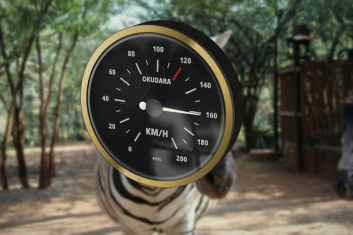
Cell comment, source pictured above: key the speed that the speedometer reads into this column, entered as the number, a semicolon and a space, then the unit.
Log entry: 160; km/h
